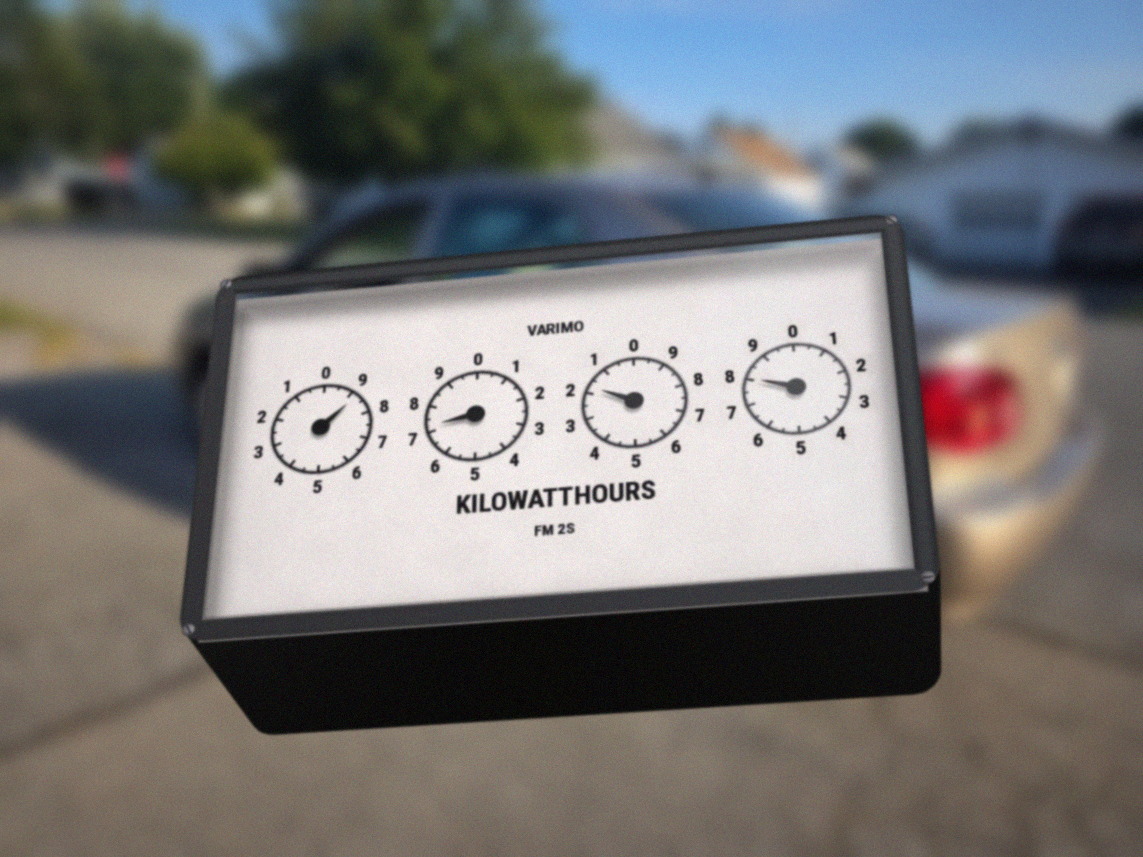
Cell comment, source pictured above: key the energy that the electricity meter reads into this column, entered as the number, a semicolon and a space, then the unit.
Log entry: 8718; kWh
